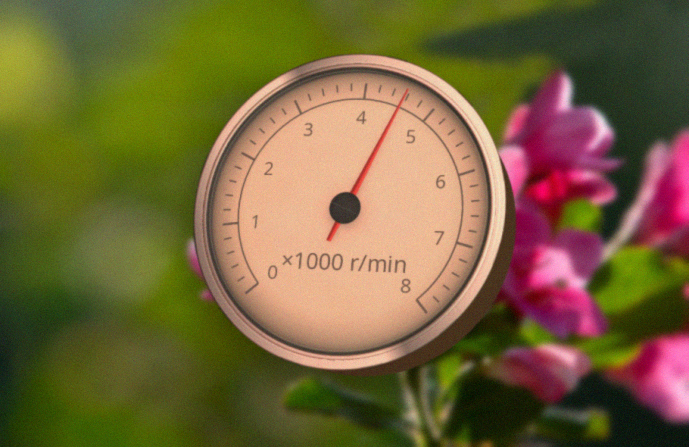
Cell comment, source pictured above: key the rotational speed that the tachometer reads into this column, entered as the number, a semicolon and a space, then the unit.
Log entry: 4600; rpm
